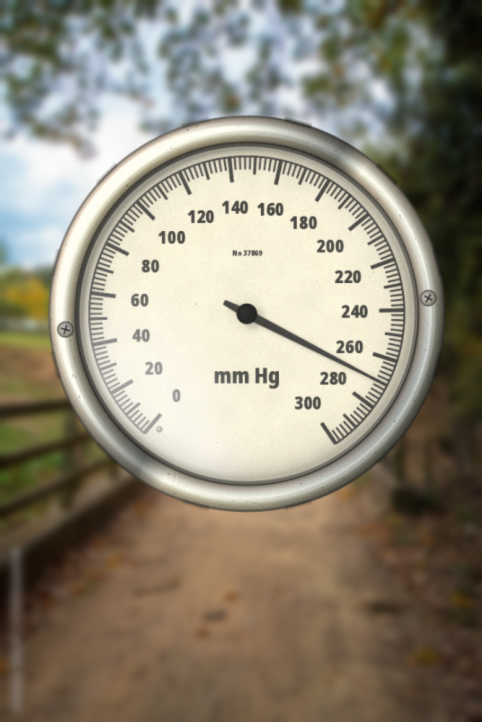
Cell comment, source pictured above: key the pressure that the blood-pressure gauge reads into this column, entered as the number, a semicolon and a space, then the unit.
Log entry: 270; mmHg
